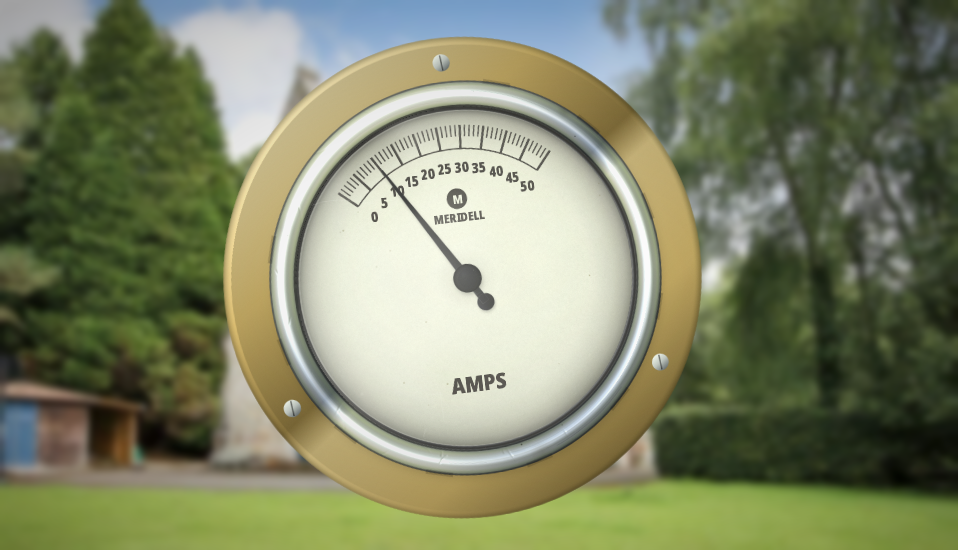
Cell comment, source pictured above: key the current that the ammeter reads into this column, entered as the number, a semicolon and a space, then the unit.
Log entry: 10; A
